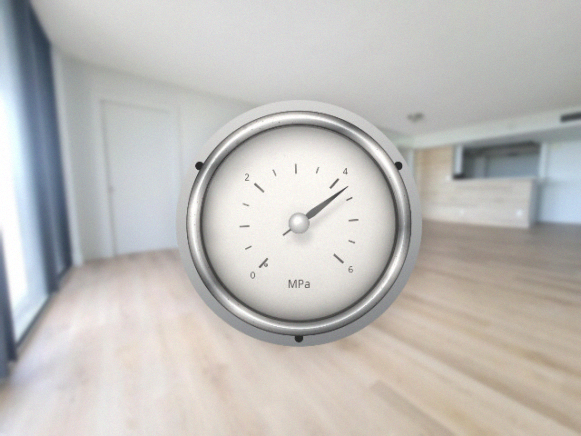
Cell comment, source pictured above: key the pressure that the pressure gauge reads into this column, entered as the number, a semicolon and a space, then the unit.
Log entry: 4.25; MPa
